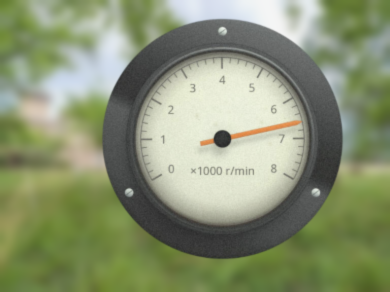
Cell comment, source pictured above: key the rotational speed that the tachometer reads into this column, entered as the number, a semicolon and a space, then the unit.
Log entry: 6600; rpm
